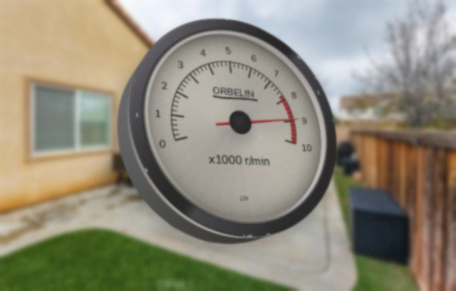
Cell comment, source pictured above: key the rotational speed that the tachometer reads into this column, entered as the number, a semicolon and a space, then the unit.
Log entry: 9000; rpm
